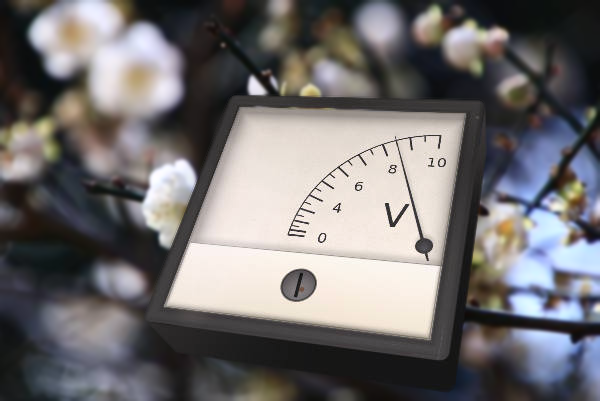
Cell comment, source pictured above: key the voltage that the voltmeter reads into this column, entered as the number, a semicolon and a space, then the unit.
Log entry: 8.5; V
